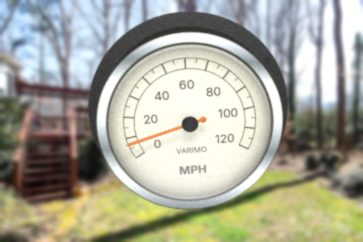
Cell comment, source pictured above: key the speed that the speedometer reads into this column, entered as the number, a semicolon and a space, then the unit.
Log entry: 7.5; mph
